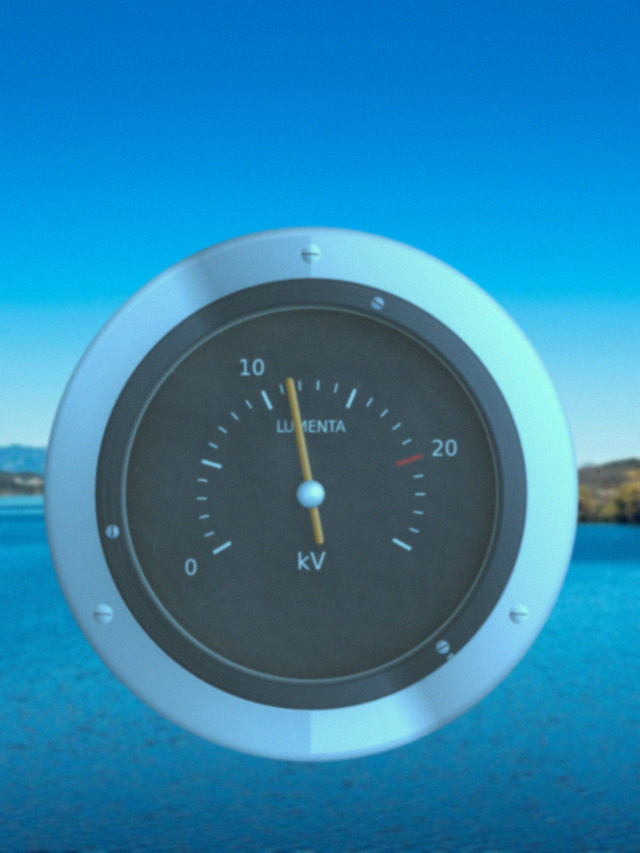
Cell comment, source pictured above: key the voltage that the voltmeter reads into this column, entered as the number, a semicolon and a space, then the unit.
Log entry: 11.5; kV
